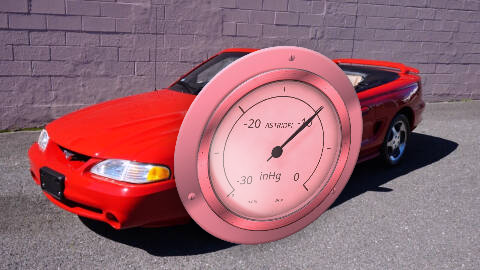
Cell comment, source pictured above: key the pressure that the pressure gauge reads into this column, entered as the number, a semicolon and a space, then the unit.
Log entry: -10; inHg
